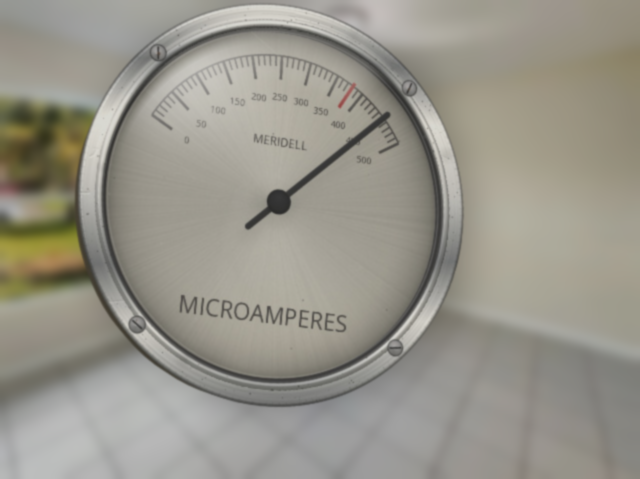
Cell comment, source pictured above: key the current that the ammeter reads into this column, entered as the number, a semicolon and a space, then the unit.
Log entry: 450; µA
